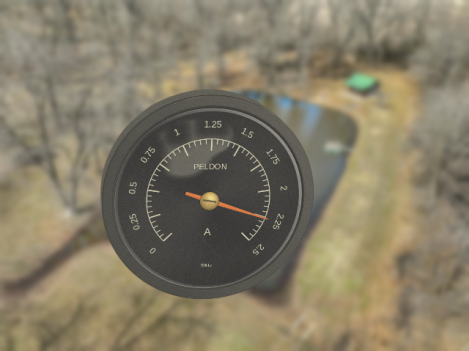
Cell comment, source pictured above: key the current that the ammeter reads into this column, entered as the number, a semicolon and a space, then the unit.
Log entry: 2.25; A
